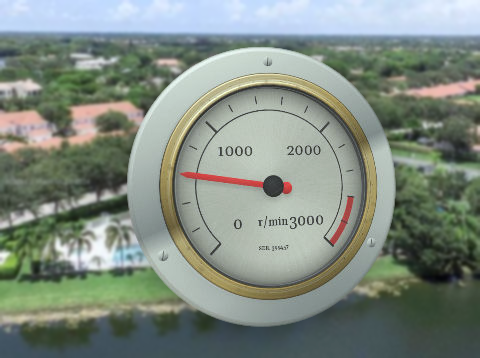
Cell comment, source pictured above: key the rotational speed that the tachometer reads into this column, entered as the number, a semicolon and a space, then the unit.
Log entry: 600; rpm
